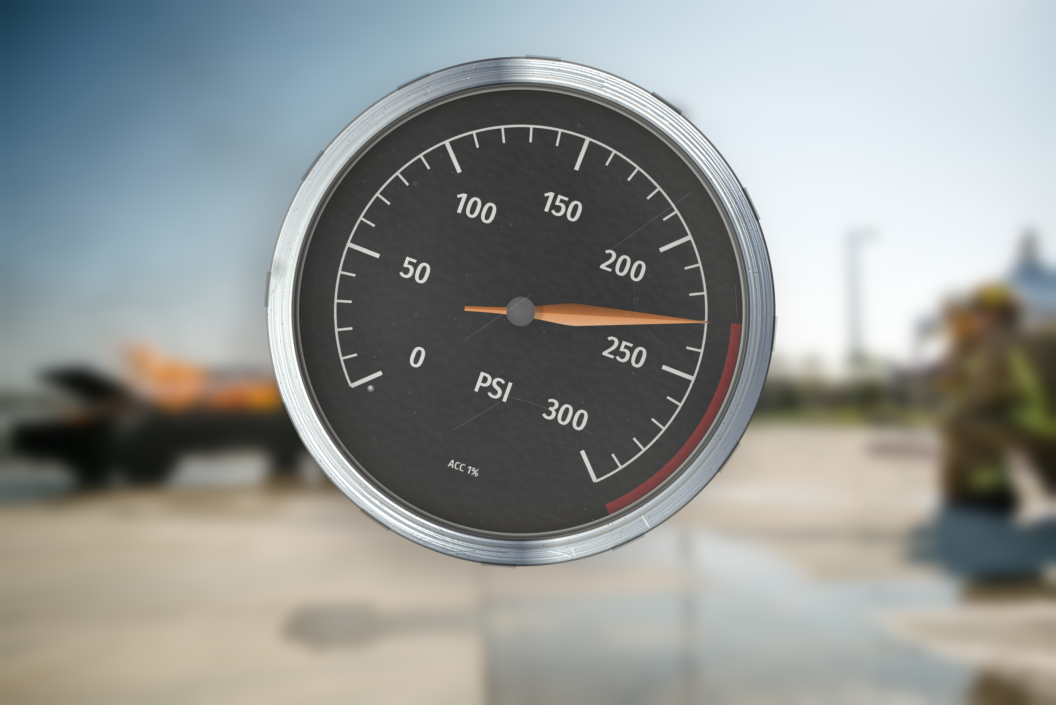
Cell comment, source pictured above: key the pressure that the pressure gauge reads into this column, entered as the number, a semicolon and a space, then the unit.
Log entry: 230; psi
